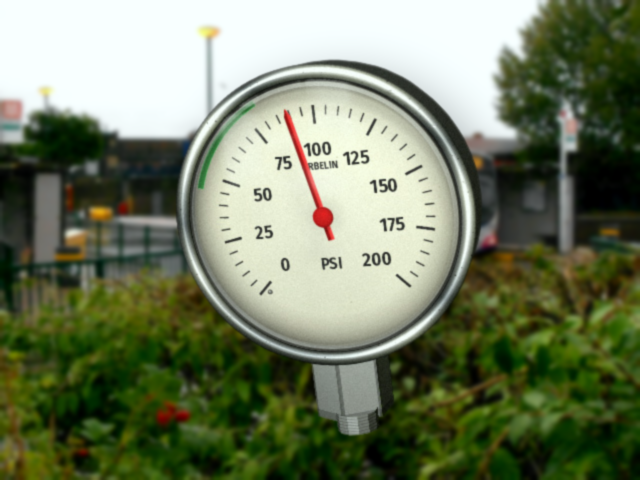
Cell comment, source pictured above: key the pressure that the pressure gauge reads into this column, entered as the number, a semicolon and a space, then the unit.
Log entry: 90; psi
